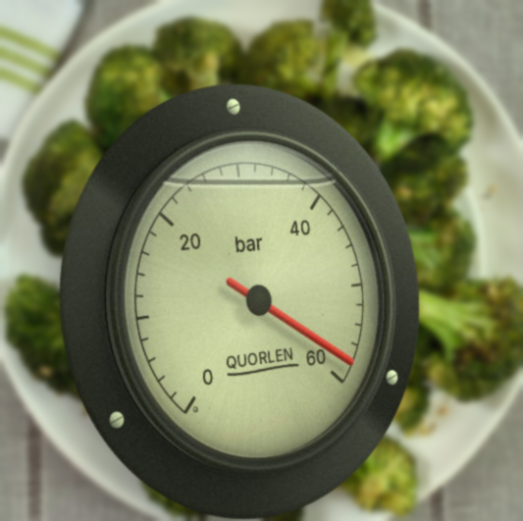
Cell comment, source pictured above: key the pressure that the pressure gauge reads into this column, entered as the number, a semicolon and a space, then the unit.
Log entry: 58; bar
